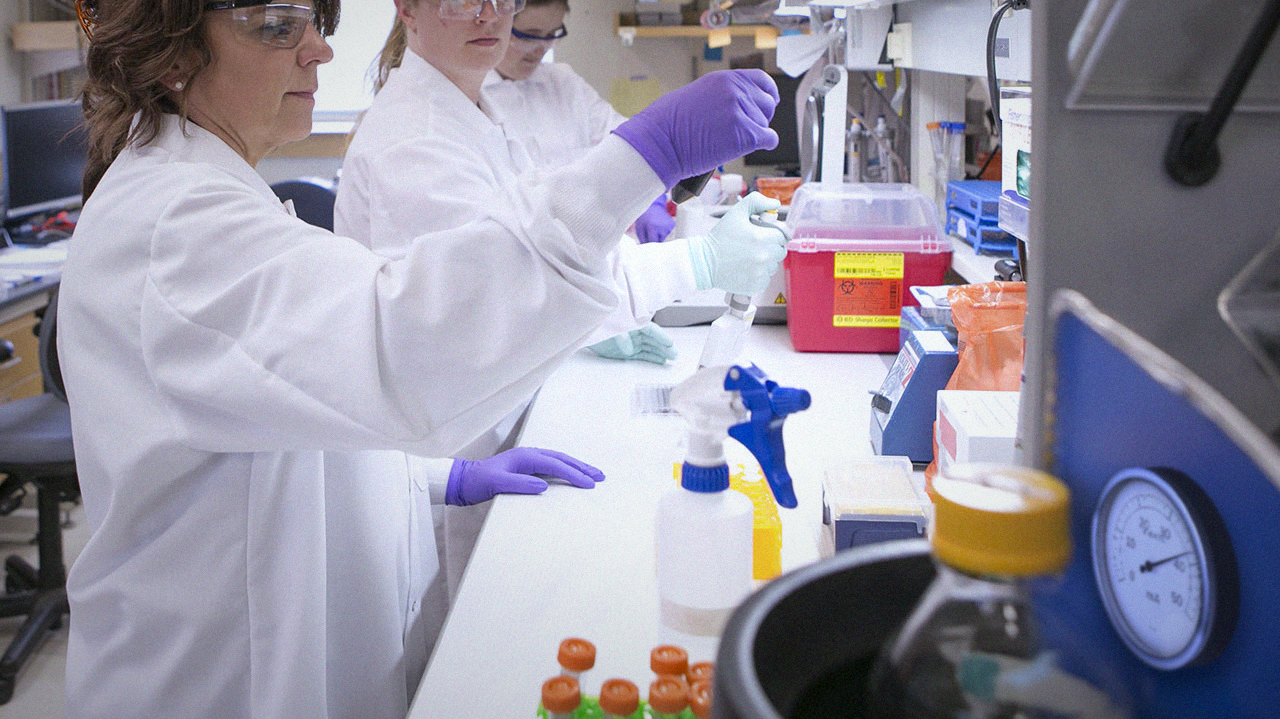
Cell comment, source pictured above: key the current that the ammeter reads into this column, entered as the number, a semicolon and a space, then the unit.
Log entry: 38; mA
